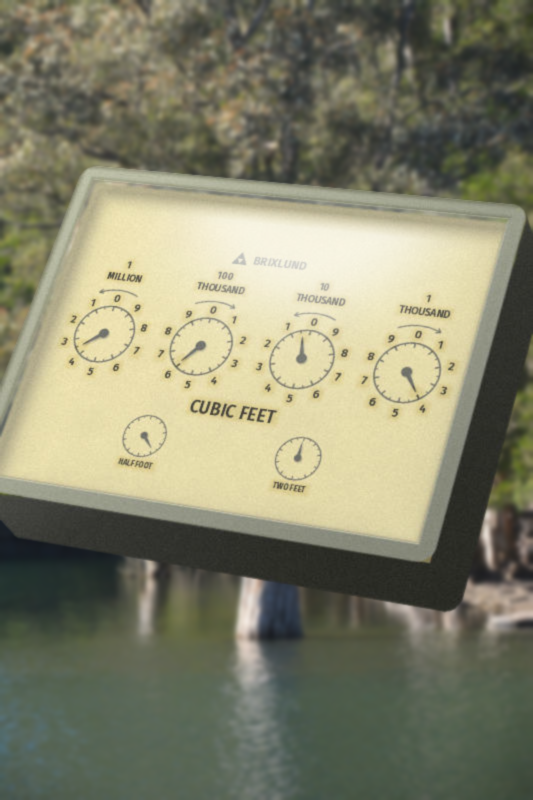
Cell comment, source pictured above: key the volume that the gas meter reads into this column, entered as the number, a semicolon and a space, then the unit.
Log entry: 360400; ft³
